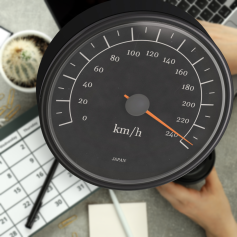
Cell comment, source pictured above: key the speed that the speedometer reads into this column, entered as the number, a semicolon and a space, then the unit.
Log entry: 235; km/h
